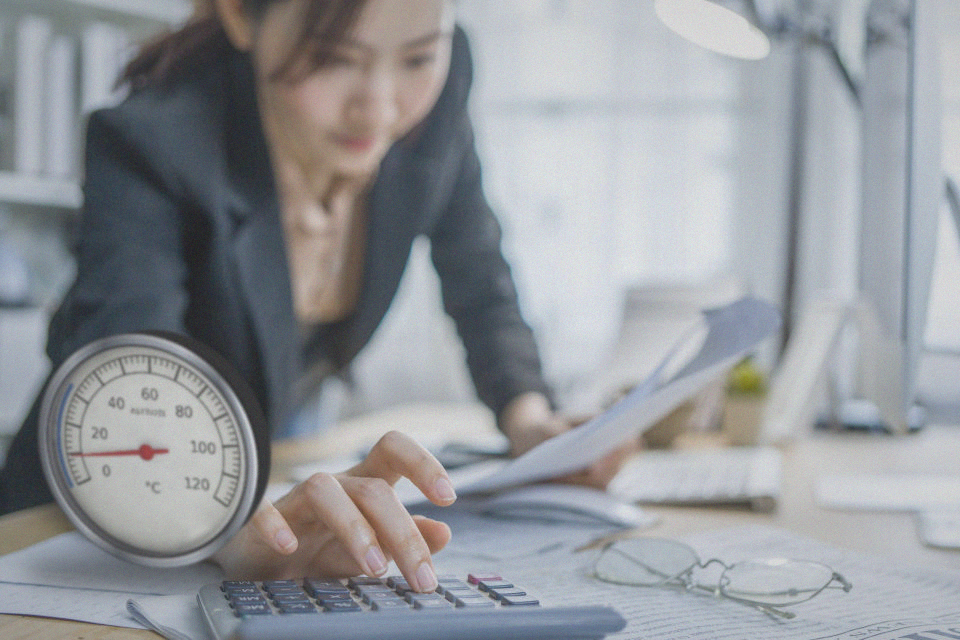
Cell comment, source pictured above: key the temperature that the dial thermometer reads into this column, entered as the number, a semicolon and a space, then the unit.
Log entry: 10; °C
